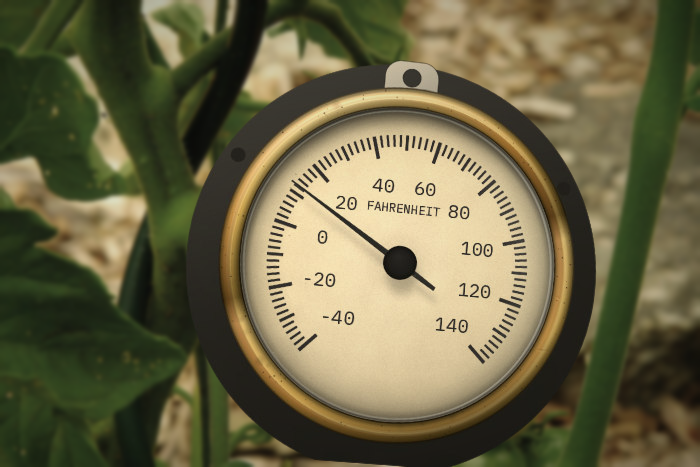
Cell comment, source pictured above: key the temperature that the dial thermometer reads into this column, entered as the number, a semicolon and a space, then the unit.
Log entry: 12; °F
